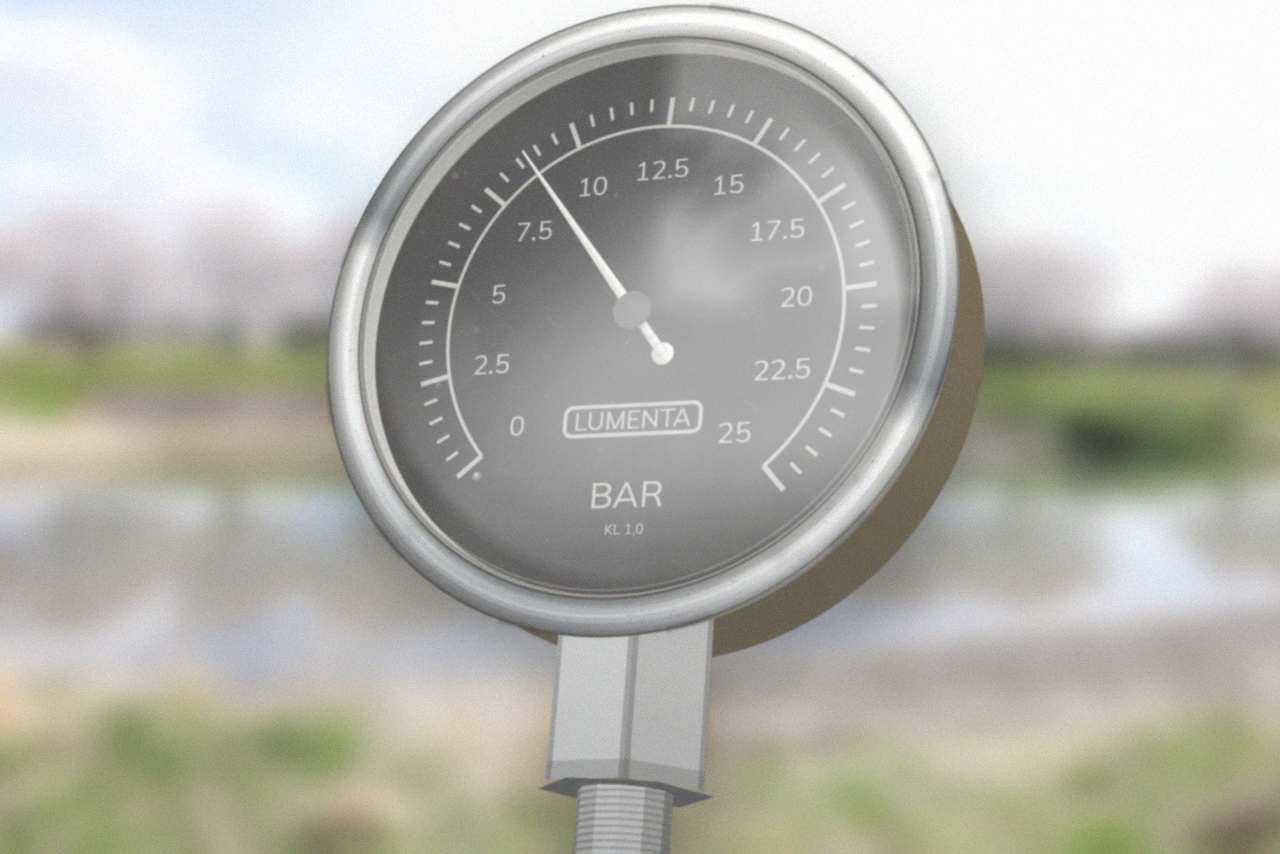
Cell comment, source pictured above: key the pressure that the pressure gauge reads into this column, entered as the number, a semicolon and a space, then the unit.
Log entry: 8.75; bar
